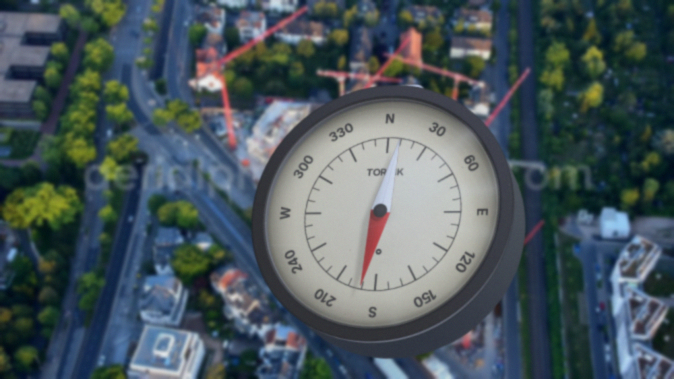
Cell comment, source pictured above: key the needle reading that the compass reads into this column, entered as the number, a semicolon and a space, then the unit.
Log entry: 190; °
